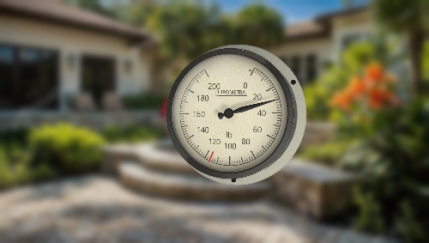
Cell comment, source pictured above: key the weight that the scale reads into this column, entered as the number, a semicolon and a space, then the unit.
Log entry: 30; lb
